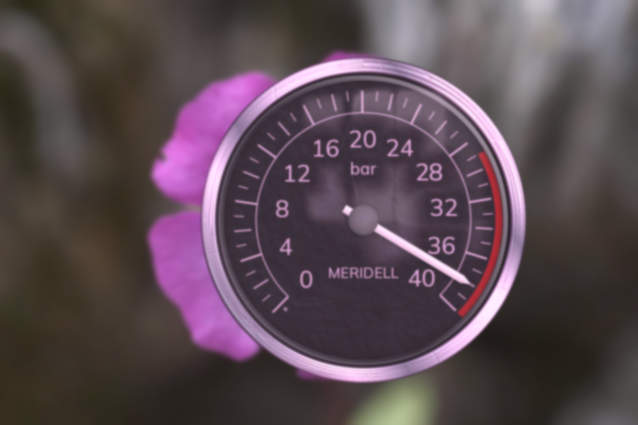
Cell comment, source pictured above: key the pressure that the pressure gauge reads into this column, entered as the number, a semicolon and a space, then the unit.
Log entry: 38; bar
